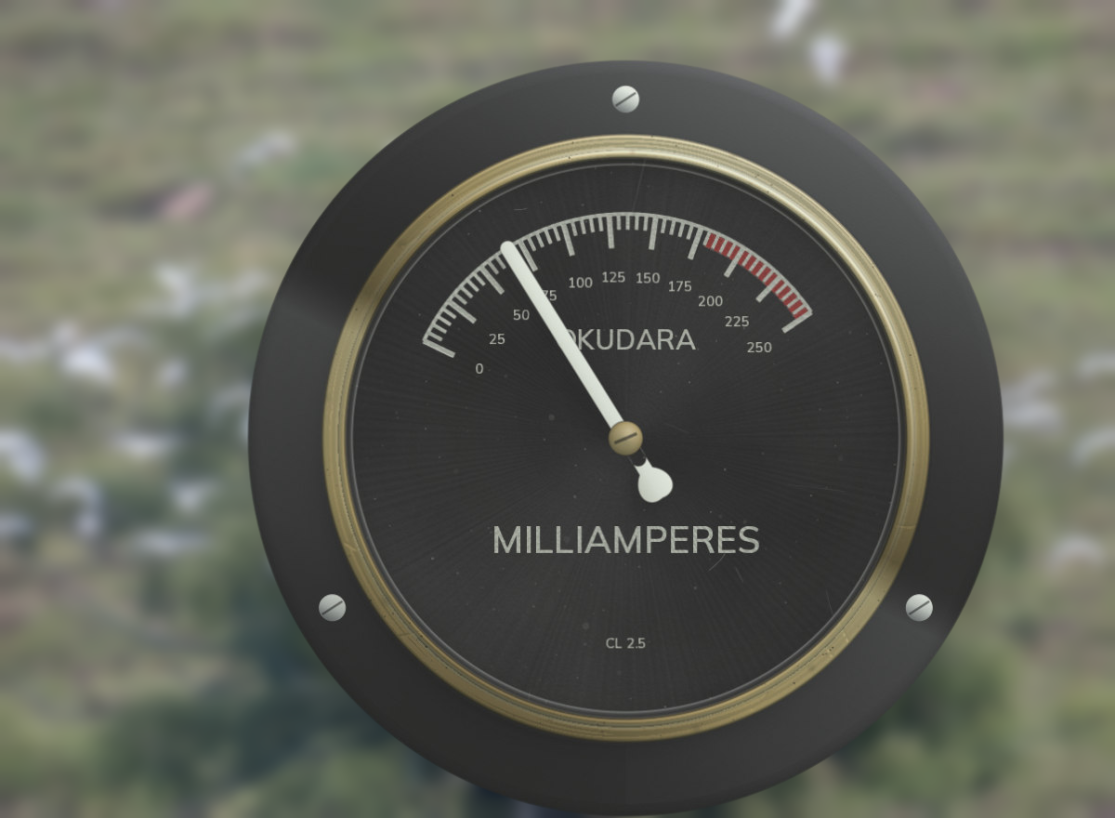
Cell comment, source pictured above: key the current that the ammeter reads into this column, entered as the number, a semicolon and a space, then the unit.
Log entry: 67.5; mA
